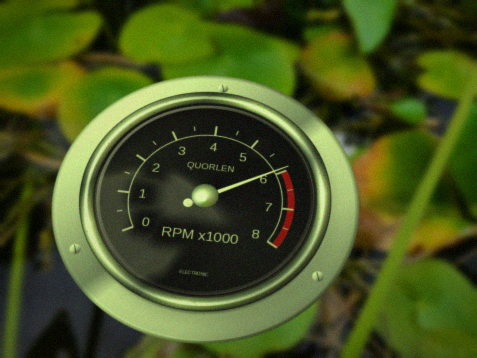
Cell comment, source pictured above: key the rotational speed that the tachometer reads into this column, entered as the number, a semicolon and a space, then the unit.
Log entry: 6000; rpm
